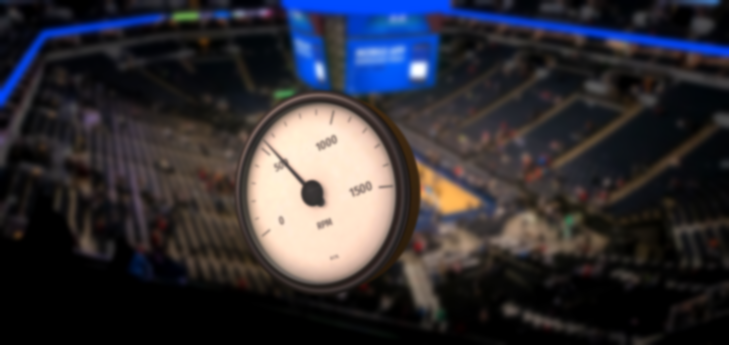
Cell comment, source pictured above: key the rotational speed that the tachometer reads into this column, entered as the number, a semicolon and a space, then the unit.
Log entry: 550; rpm
